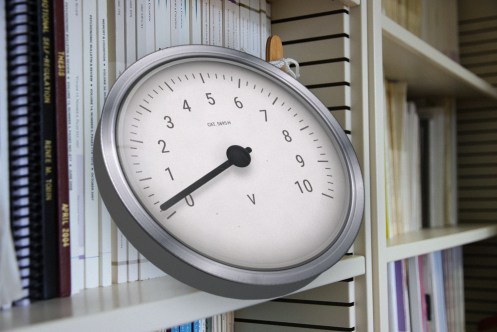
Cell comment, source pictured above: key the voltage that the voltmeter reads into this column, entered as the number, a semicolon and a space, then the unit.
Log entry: 0.2; V
